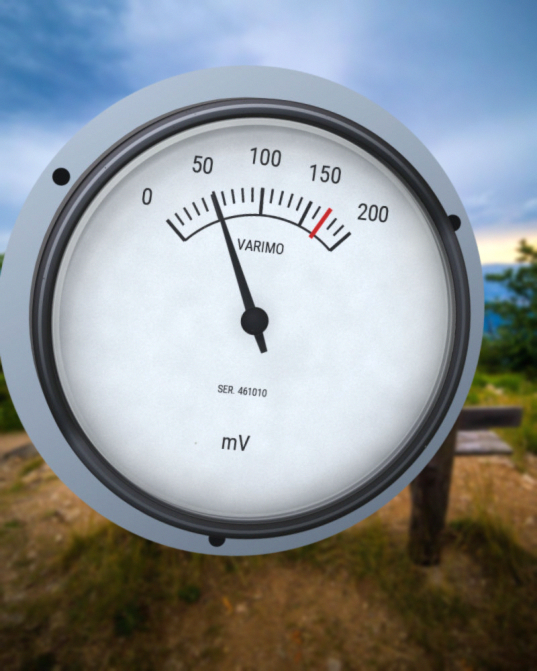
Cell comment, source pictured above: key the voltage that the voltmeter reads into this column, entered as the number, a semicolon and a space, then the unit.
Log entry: 50; mV
